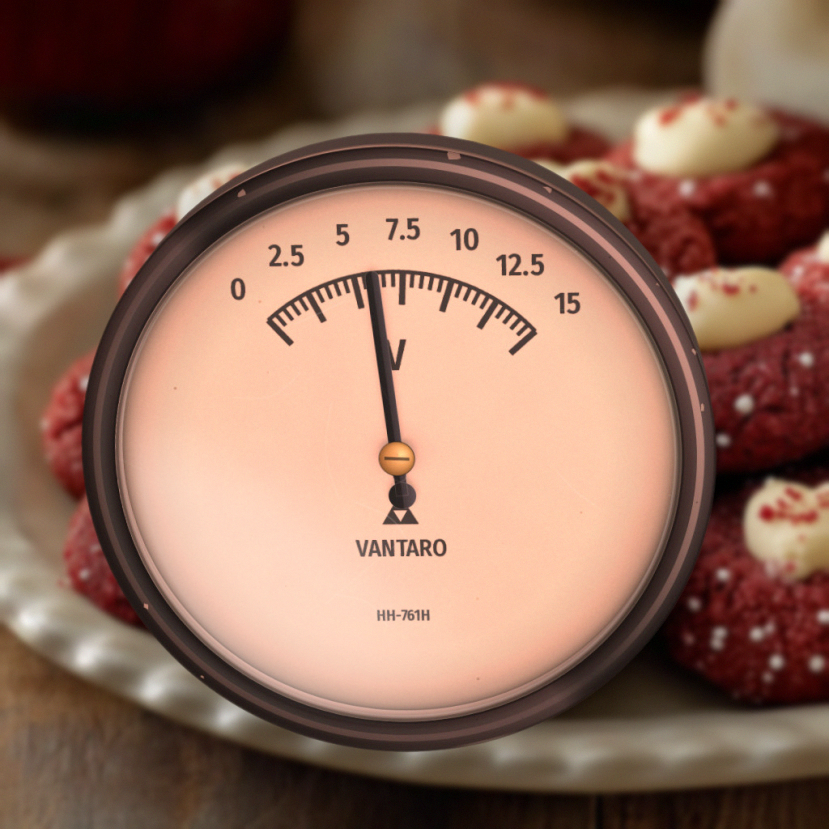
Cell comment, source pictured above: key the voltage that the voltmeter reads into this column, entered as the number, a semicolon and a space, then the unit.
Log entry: 6; V
